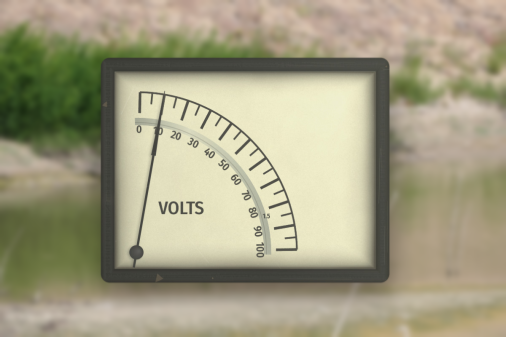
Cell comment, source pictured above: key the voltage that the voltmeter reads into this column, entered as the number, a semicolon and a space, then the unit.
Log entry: 10; V
